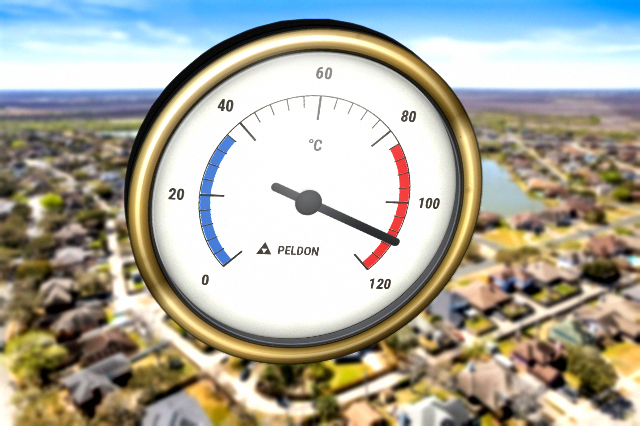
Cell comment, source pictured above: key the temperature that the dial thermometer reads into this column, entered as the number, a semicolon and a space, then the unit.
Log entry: 110; °C
